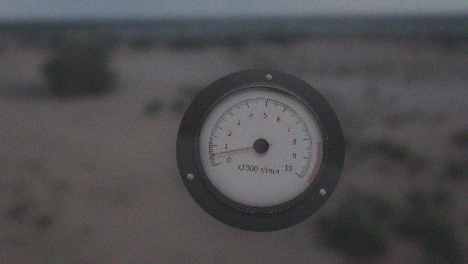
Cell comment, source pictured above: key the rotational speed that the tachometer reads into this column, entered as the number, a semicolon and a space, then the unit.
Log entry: 500; rpm
